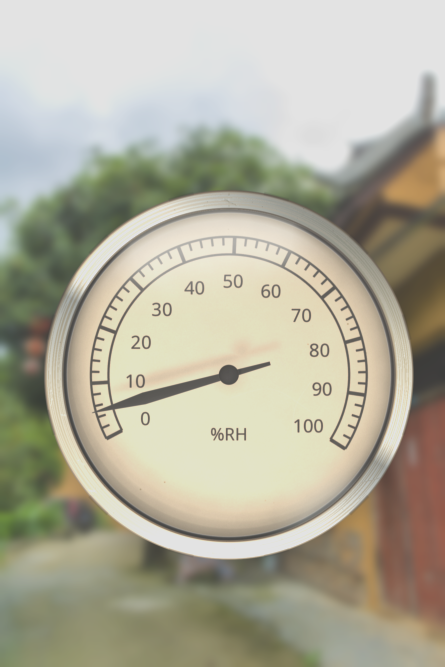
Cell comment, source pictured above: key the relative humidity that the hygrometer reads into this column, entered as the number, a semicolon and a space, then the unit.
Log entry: 5; %
